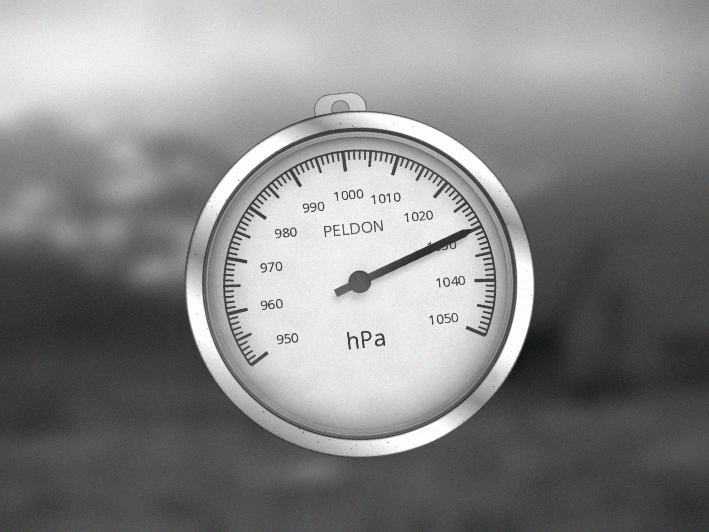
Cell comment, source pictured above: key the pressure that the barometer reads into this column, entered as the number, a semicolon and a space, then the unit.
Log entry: 1030; hPa
